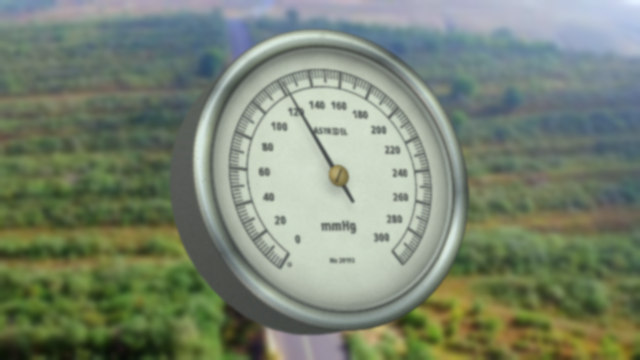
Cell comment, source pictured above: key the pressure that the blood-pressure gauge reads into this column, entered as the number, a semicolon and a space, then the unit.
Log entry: 120; mmHg
